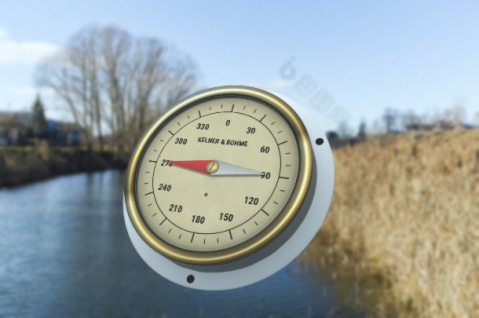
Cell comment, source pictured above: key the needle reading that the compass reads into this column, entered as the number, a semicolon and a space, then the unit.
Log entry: 270; °
